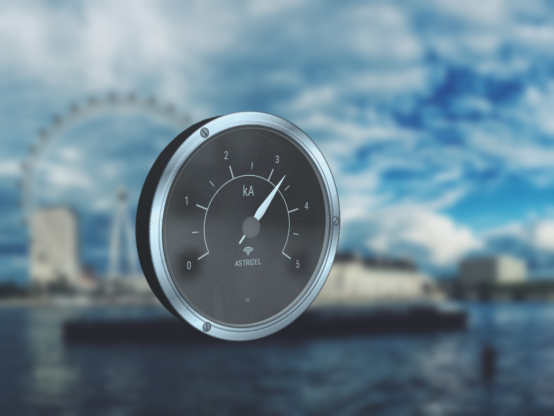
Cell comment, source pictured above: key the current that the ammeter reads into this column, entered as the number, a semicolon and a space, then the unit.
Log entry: 3.25; kA
